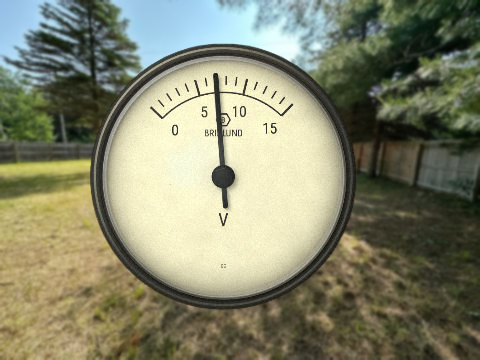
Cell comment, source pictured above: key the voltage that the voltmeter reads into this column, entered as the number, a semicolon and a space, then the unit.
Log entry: 7; V
